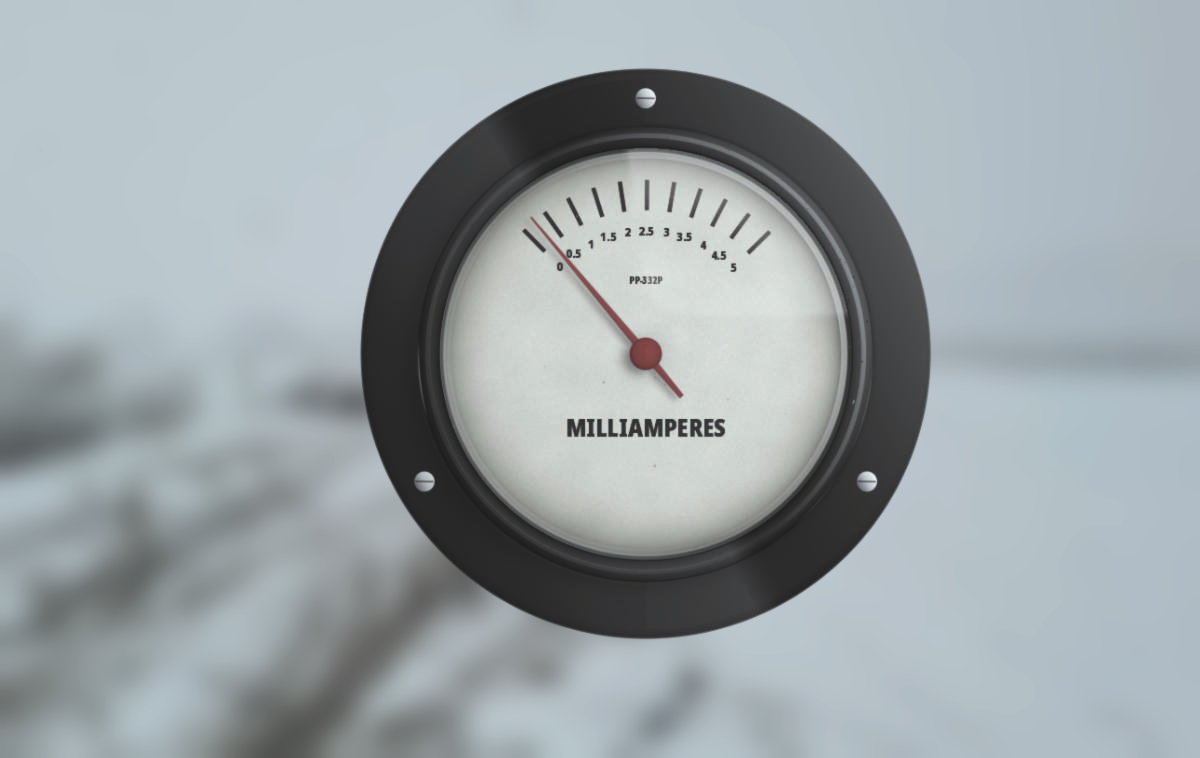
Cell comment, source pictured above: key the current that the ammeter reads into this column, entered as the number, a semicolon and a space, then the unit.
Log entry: 0.25; mA
